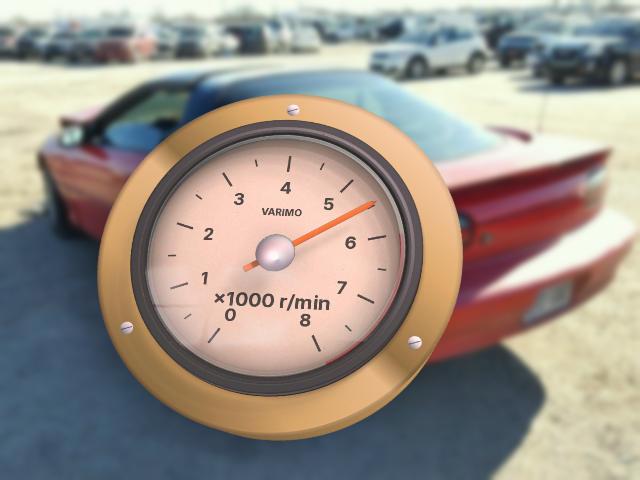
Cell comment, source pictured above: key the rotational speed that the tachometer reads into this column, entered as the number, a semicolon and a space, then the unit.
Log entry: 5500; rpm
